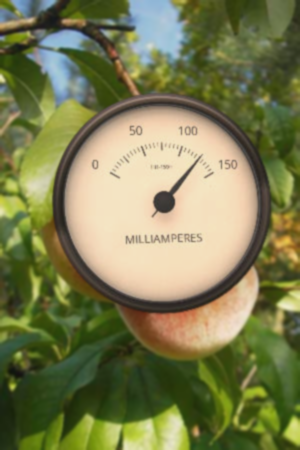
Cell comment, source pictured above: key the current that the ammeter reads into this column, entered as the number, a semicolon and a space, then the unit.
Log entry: 125; mA
